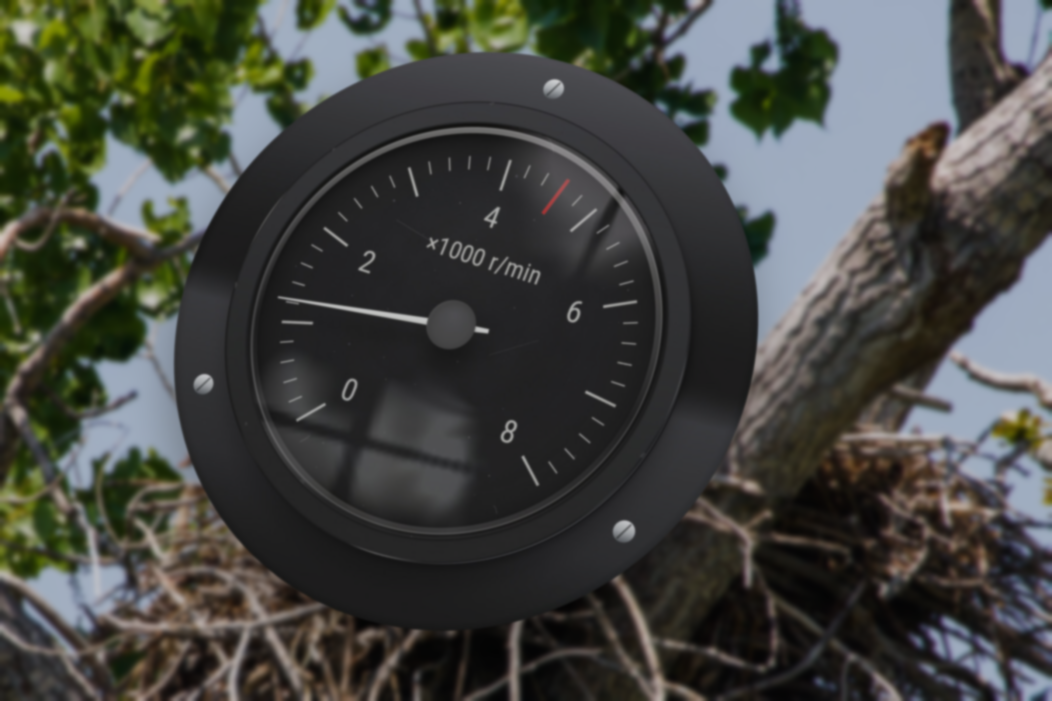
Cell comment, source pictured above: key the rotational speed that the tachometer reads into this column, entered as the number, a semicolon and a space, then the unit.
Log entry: 1200; rpm
